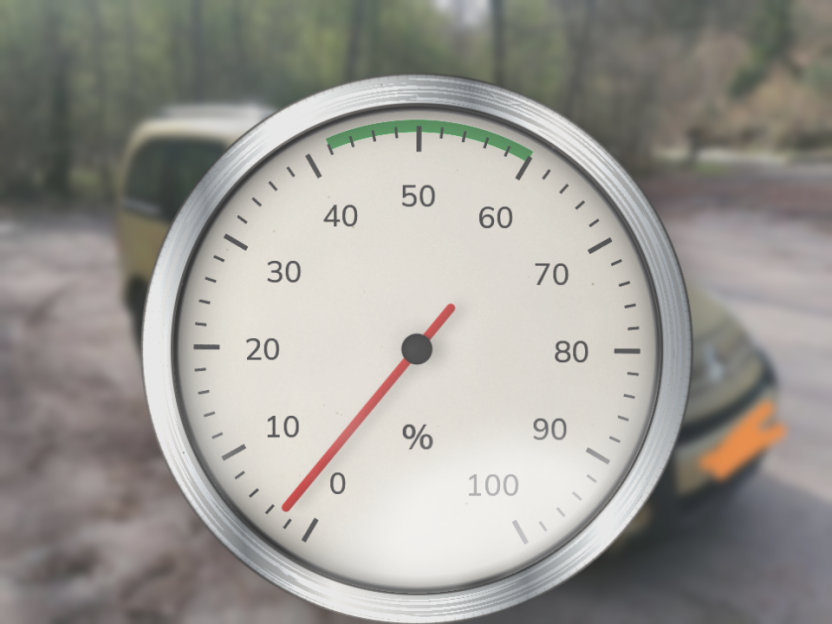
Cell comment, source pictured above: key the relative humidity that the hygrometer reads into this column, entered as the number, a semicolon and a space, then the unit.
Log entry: 3; %
